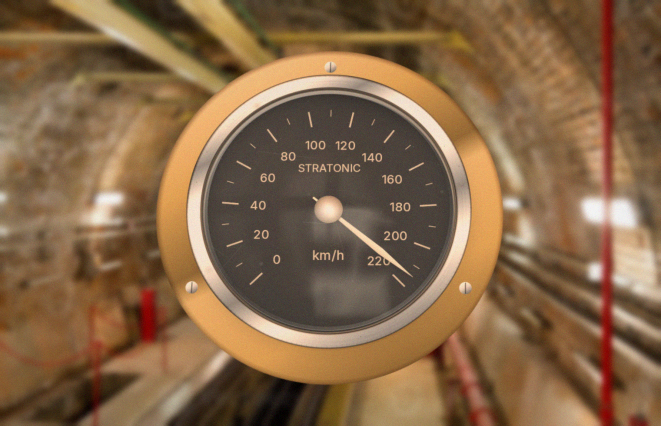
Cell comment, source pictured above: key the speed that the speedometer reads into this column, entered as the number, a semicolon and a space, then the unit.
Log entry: 215; km/h
